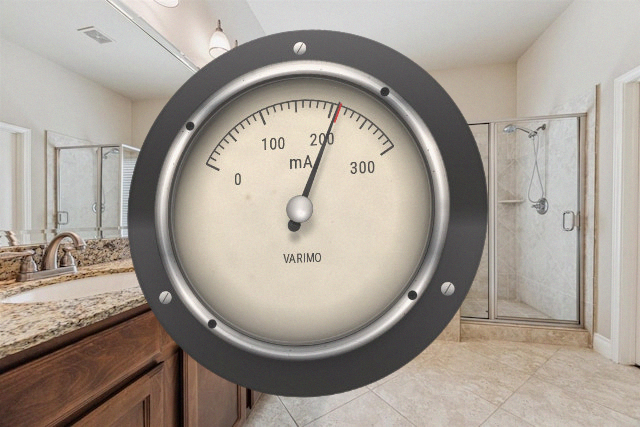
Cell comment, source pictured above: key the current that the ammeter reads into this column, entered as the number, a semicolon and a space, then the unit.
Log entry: 210; mA
